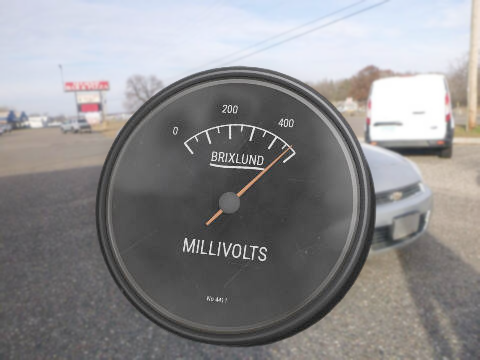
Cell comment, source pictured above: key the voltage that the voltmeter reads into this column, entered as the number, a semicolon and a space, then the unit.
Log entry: 475; mV
